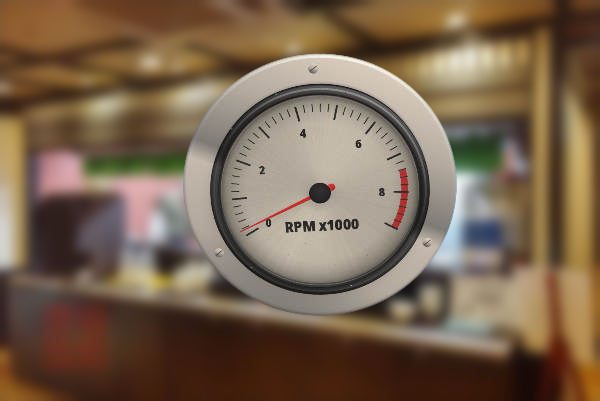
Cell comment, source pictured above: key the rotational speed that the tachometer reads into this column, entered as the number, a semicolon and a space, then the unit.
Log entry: 200; rpm
